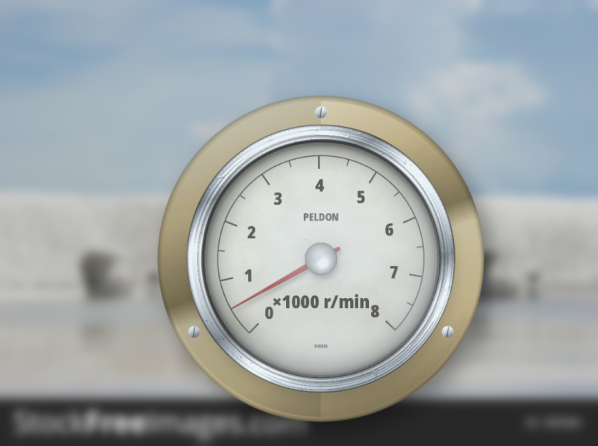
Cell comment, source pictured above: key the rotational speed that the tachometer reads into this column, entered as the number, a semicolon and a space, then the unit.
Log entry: 500; rpm
